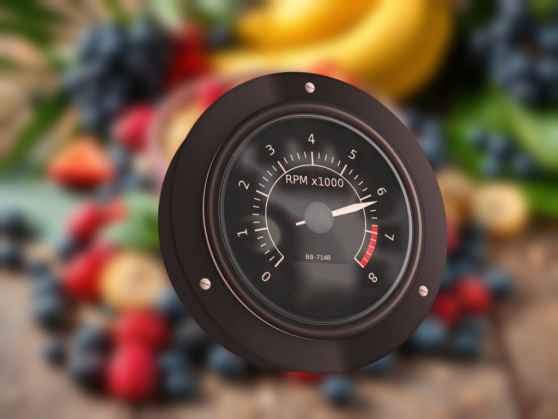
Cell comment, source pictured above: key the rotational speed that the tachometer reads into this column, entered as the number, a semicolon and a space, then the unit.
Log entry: 6200; rpm
